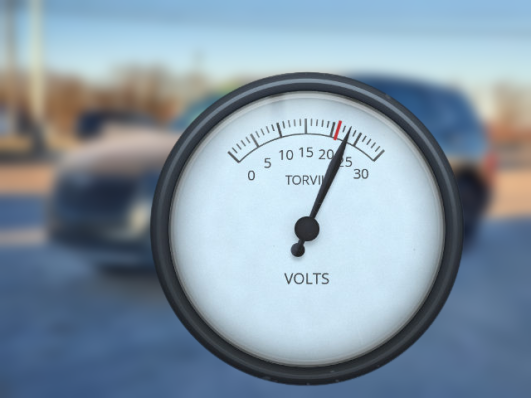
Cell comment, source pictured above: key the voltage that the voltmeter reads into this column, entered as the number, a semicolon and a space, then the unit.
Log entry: 23; V
